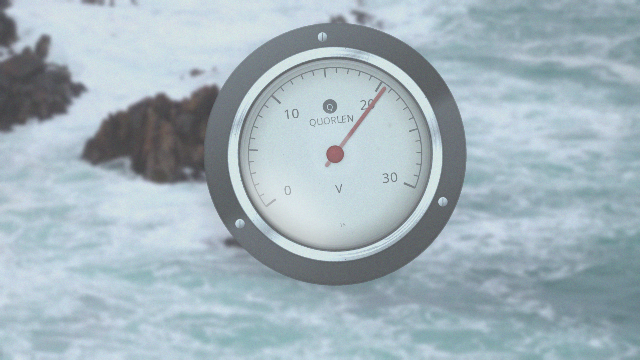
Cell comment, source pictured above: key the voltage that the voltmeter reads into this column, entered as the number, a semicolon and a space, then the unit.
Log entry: 20.5; V
